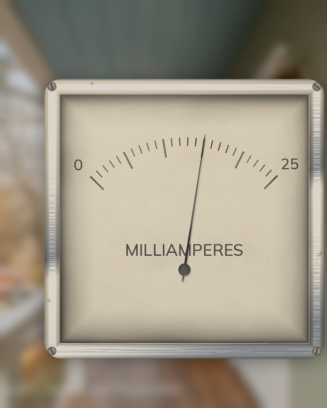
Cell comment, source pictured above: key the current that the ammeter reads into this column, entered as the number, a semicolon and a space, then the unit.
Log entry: 15; mA
